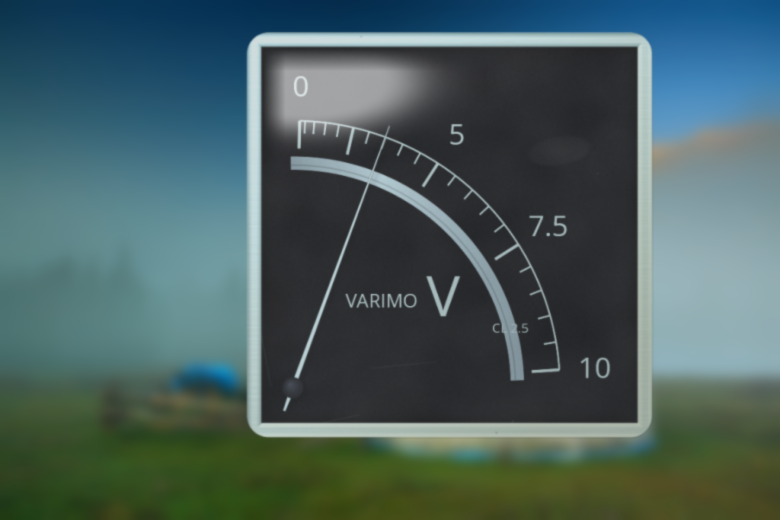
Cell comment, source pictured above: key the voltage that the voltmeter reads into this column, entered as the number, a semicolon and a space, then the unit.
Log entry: 3.5; V
